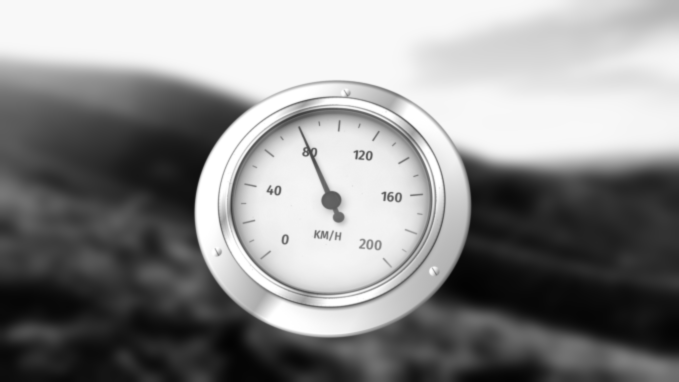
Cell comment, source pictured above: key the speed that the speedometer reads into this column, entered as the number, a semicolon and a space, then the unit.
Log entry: 80; km/h
